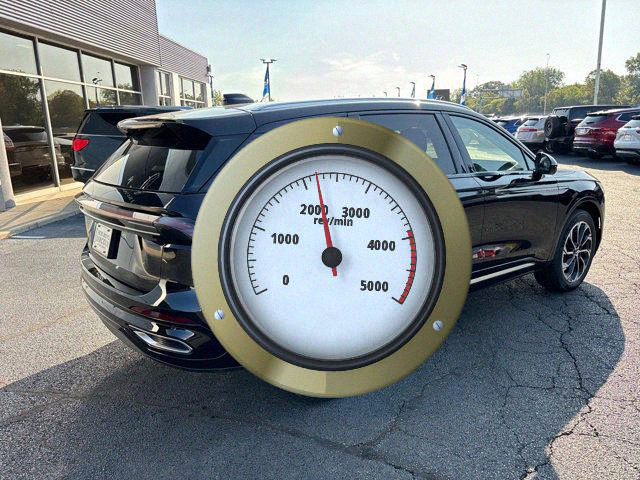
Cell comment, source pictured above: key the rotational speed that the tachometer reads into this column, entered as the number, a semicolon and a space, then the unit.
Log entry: 2200; rpm
